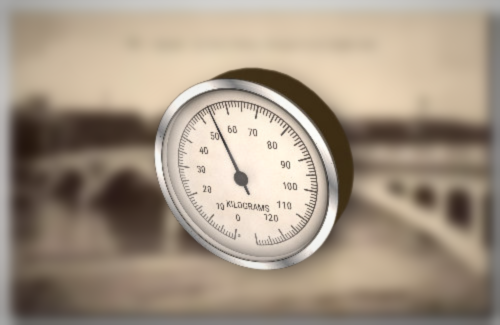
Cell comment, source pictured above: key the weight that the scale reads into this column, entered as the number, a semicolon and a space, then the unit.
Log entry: 55; kg
